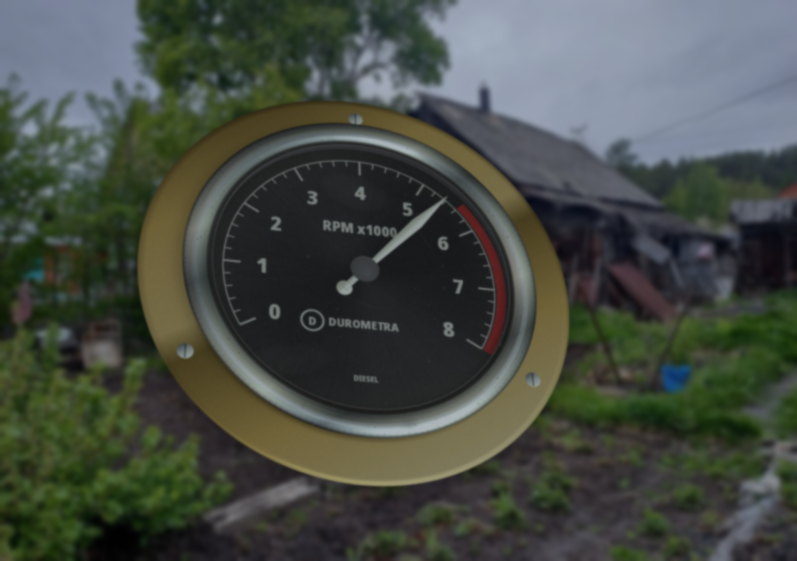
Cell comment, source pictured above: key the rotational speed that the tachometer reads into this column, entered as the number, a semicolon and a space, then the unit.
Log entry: 5400; rpm
